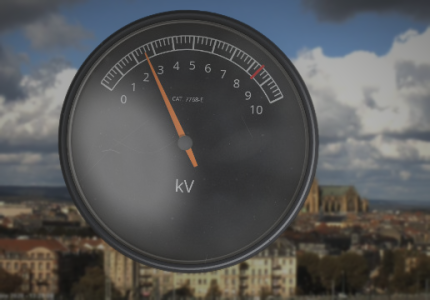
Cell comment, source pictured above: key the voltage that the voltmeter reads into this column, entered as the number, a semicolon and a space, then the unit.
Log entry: 2.6; kV
